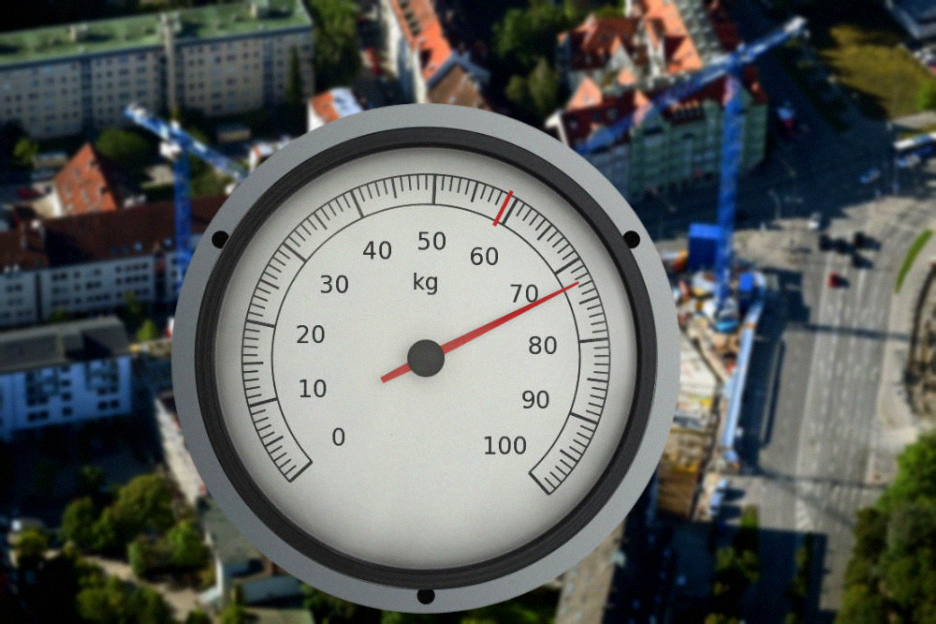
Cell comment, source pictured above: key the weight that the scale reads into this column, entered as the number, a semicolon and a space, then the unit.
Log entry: 72.5; kg
